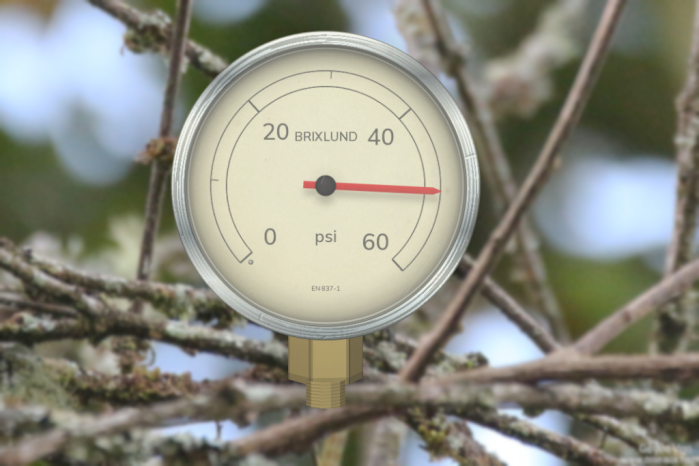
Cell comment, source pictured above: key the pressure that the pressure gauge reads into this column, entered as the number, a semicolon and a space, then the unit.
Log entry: 50; psi
